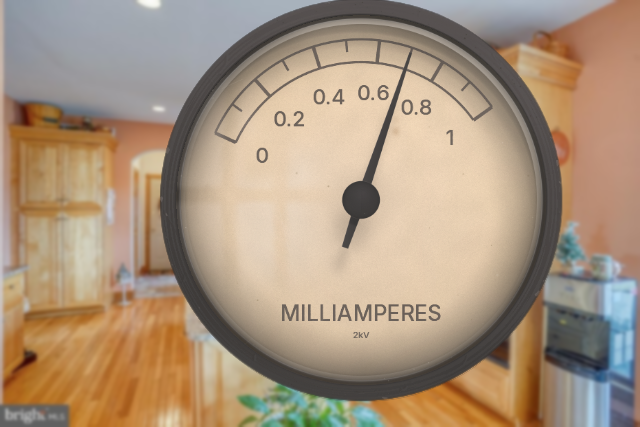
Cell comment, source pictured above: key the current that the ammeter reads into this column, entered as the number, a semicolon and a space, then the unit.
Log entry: 0.7; mA
